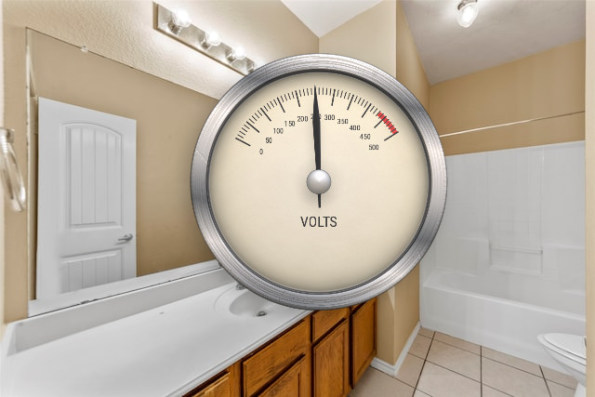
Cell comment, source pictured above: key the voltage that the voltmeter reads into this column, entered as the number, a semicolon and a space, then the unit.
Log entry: 250; V
